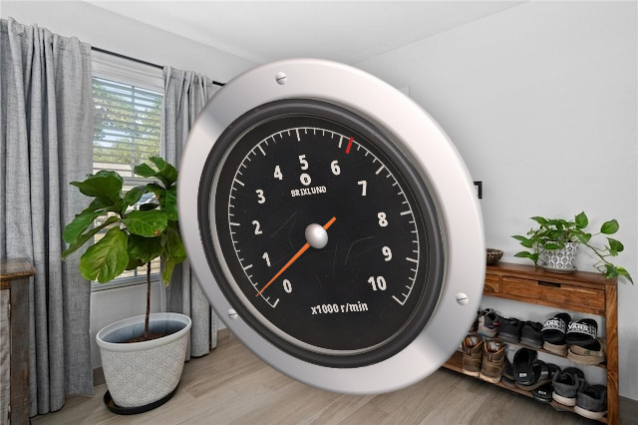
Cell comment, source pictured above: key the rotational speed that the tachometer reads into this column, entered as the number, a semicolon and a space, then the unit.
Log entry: 400; rpm
